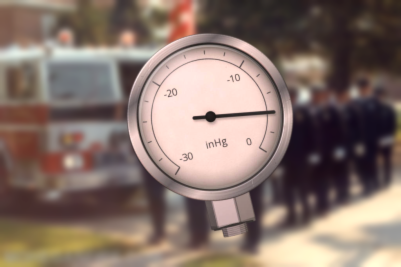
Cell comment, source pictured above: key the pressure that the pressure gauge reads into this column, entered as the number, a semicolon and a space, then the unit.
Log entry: -4; inHg
